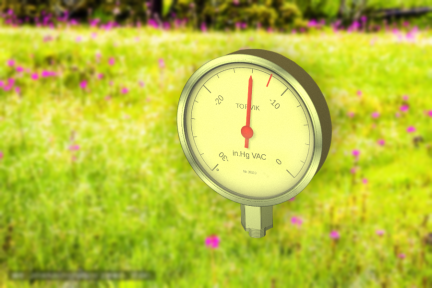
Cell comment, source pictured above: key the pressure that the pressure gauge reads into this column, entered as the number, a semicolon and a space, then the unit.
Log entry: -14; inHg
